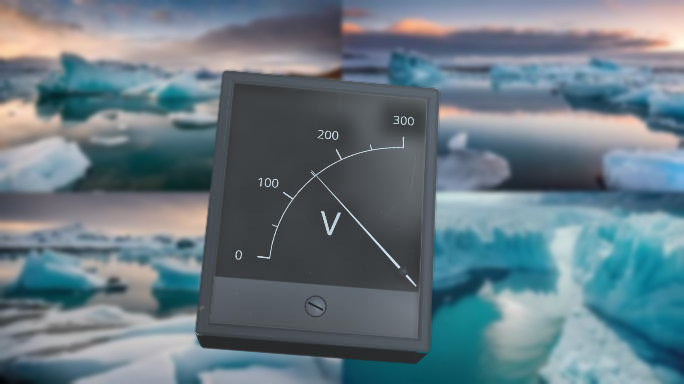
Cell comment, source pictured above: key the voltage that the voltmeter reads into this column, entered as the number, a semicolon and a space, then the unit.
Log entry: 150; V
